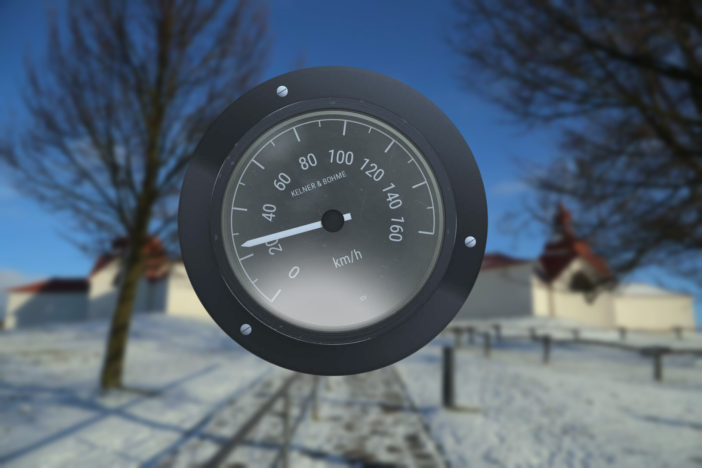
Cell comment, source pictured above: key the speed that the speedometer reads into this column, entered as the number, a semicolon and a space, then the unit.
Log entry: 25; km/h
